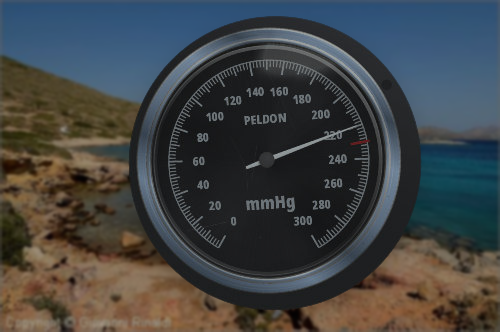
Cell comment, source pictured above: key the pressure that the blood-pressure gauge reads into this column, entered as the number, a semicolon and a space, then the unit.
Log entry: 220; mmHg
